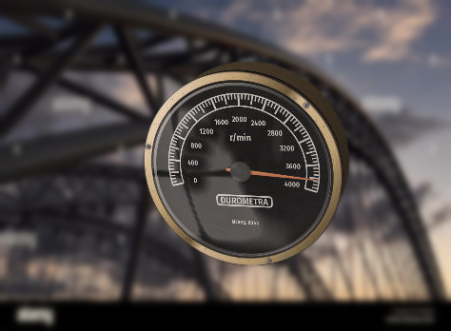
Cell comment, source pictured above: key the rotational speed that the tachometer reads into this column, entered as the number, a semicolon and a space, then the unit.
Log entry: 3800; rpm
